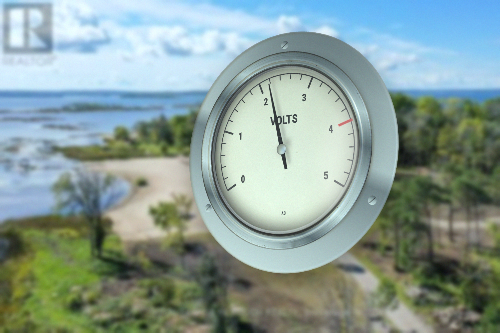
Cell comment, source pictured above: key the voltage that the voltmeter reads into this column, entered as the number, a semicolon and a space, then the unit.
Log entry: 2.2; V
